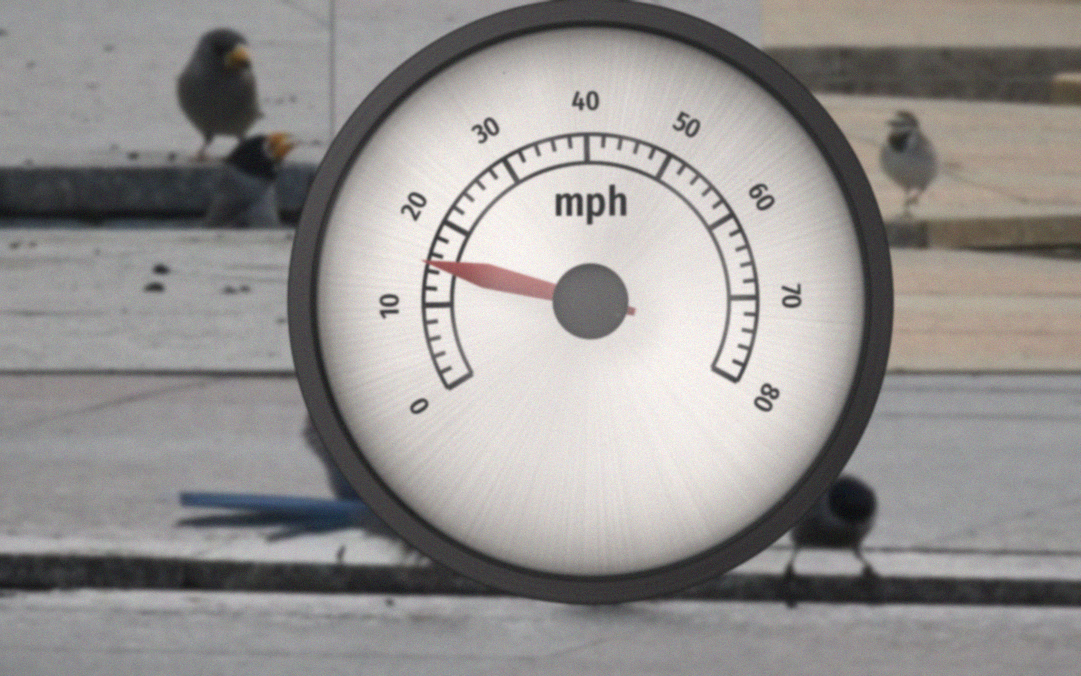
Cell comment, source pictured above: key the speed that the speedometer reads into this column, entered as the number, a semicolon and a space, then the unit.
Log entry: 15; mph
